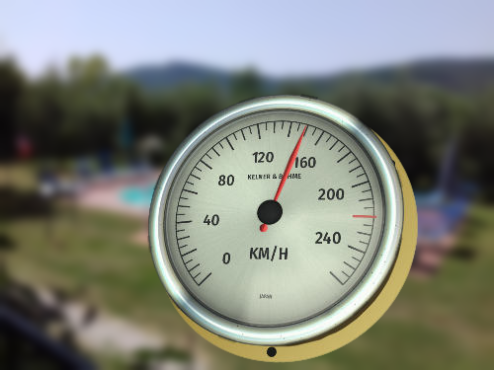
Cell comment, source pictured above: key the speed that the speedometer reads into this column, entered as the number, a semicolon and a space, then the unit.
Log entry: 150; km/h
